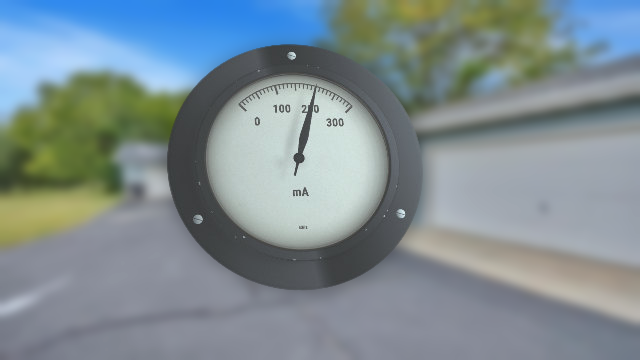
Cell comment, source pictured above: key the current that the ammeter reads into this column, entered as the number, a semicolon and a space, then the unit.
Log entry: 200; mA
